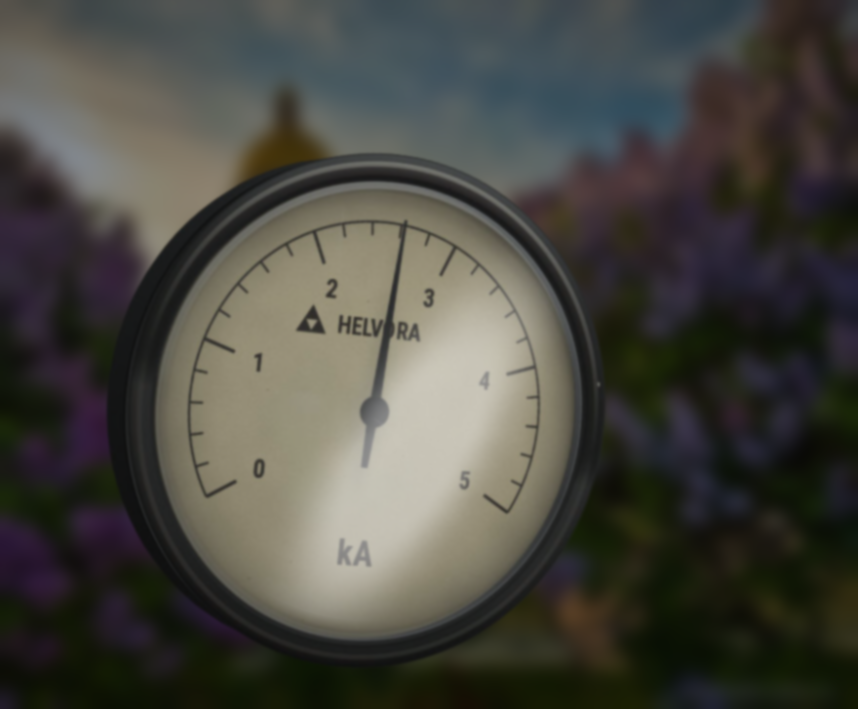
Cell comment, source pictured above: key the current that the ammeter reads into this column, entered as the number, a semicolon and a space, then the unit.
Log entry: 2.6; kA
